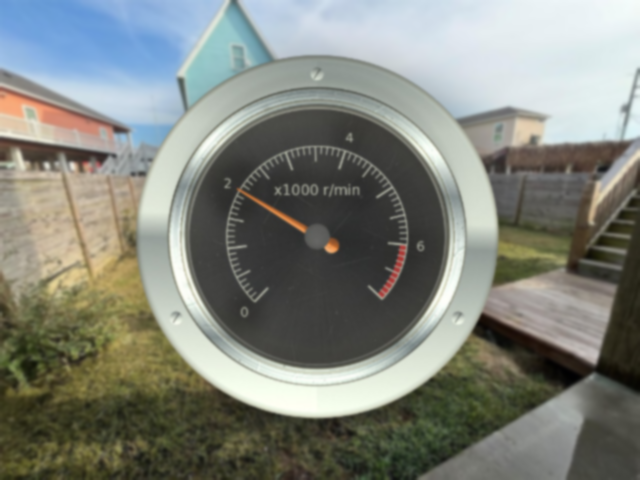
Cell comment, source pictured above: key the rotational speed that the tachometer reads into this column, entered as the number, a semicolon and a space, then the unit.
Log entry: 2000; rpm
